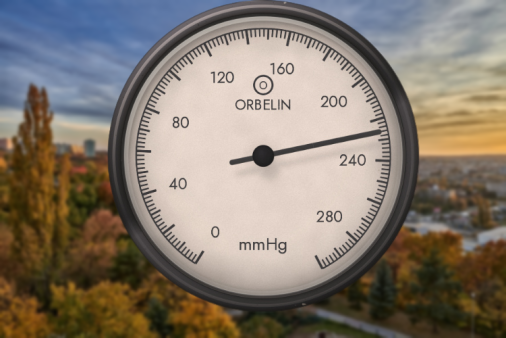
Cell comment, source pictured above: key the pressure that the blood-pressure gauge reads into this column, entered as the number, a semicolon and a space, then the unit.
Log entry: 226; mmHg
